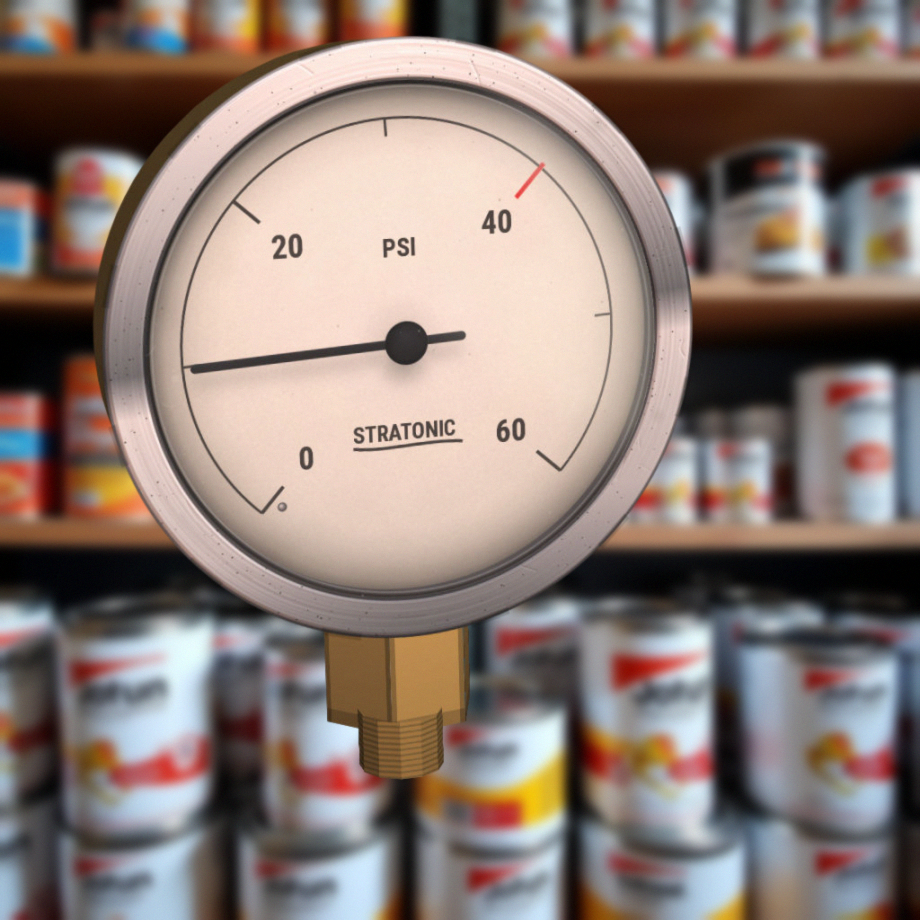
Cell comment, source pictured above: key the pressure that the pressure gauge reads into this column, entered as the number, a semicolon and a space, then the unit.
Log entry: 10; psi
